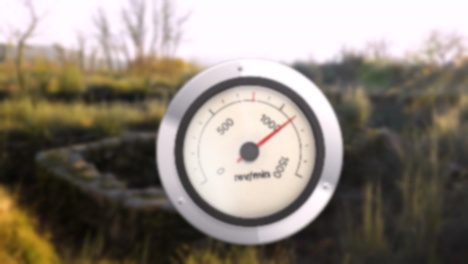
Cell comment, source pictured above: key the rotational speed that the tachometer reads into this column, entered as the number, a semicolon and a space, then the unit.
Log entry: 1100; rpm
